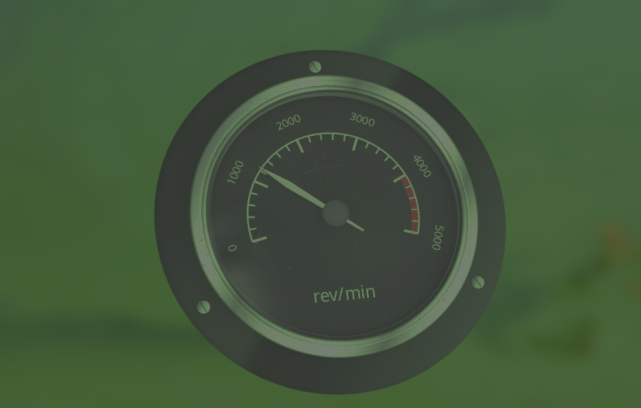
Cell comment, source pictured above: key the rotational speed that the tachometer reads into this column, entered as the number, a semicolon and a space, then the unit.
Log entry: 1200; rpm
